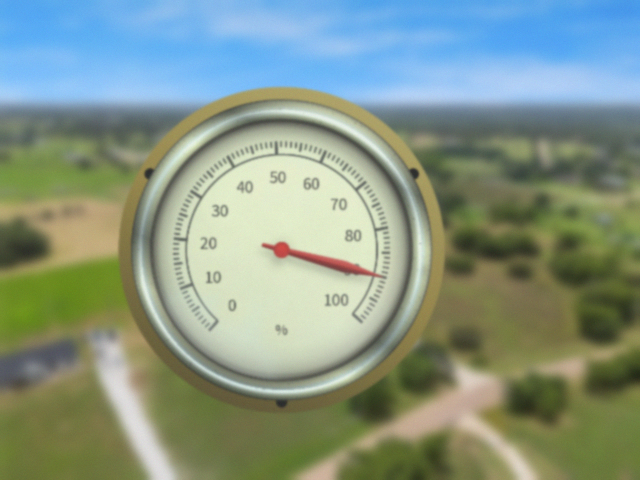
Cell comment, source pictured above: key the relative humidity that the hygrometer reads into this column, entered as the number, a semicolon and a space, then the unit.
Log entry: 90; %
